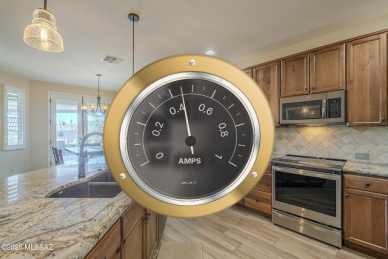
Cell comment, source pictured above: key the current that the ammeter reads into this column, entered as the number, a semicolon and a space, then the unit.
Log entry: 0.45; A
